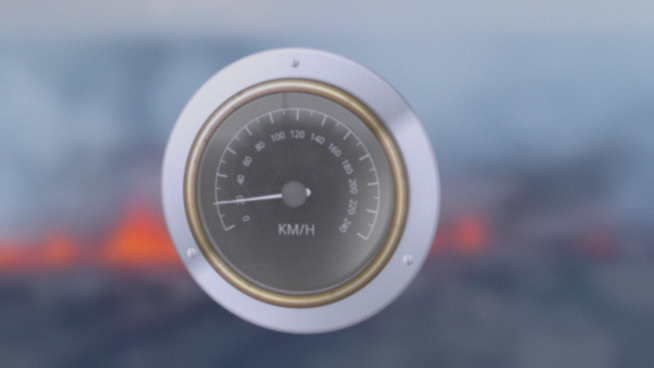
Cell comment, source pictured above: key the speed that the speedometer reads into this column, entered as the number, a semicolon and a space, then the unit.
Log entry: 20; km/h
